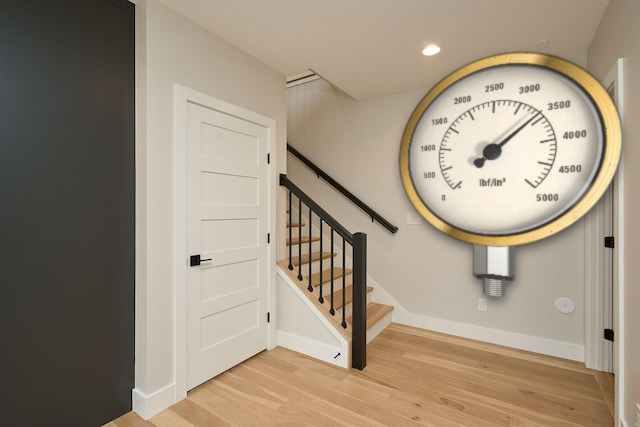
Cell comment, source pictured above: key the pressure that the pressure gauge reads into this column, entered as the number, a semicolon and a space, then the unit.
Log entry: 3400; psi
